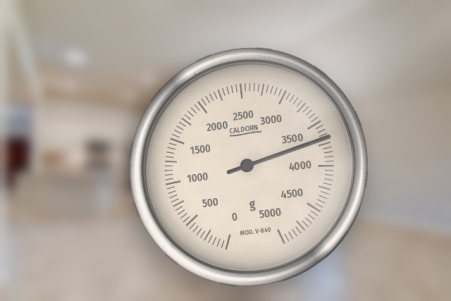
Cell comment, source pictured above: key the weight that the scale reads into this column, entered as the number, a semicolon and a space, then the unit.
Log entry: 3700; g
